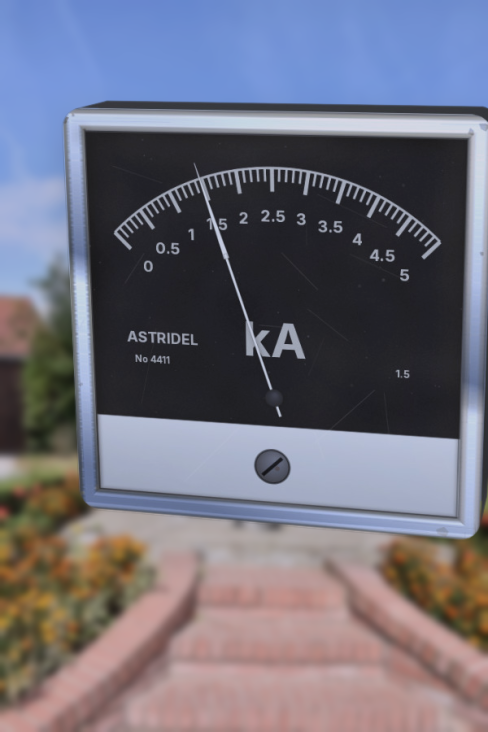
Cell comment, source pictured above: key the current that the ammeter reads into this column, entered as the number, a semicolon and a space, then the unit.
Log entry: 1.5; kA
